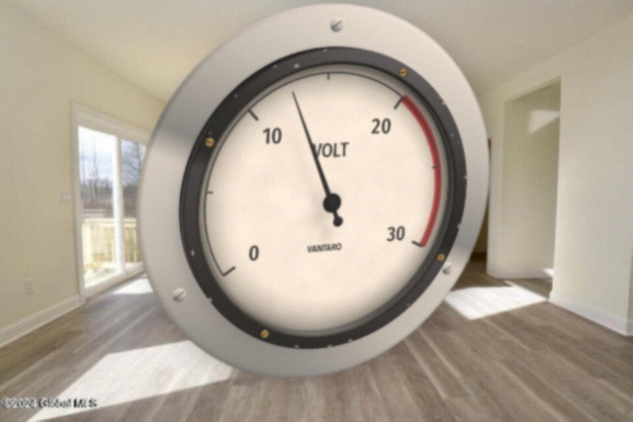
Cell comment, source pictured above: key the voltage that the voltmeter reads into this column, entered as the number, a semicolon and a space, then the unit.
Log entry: 12.5; V
